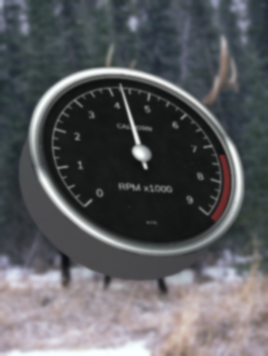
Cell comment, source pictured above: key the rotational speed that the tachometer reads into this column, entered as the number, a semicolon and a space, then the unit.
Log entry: 4250; rpm
